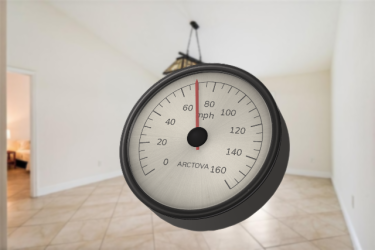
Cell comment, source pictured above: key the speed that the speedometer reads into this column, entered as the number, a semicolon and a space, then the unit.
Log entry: 70; mph
